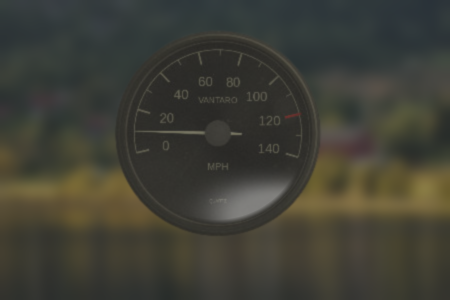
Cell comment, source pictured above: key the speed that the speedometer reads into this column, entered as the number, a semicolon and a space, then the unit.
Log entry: 10; mph
